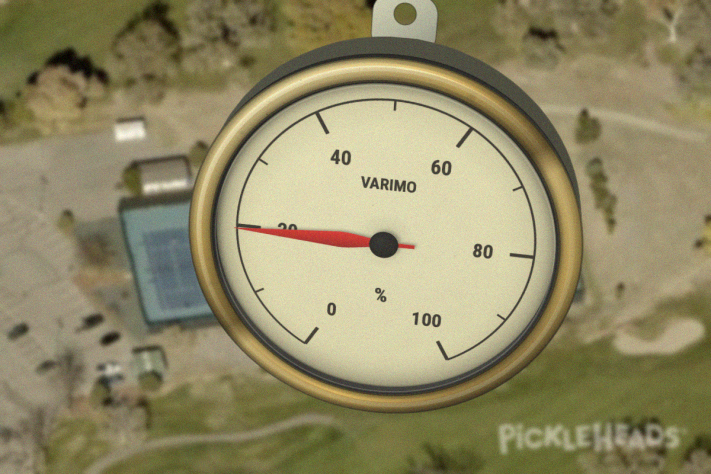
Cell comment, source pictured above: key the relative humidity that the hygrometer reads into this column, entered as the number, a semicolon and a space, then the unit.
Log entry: 20; %
